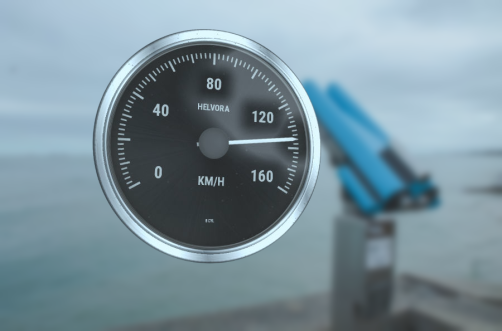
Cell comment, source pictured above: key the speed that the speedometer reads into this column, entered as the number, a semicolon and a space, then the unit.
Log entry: 136; km/h
